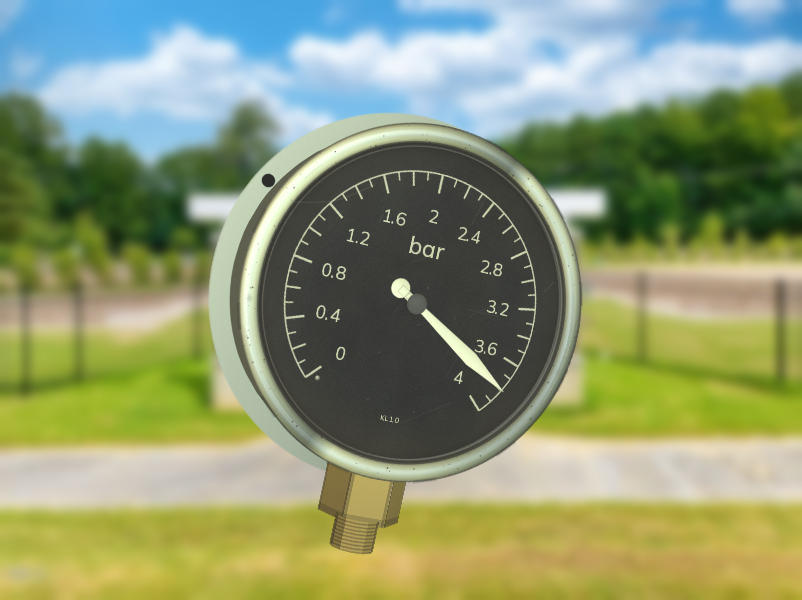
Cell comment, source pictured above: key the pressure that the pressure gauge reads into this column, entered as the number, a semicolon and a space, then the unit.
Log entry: 3.8; bar
